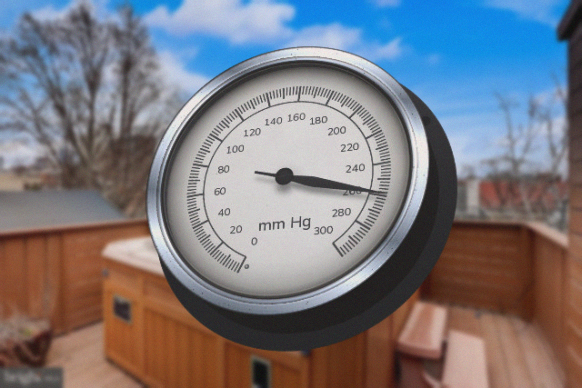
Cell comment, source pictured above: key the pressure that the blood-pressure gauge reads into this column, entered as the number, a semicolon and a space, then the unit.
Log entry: 260; mmHg
